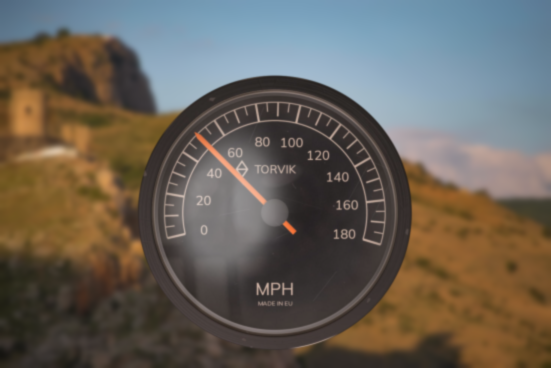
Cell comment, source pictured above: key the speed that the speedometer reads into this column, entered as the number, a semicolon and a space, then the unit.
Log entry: 50; mph
